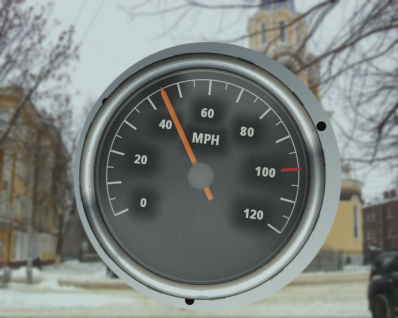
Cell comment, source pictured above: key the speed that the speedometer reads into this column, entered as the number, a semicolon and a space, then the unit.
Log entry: 45; mph
